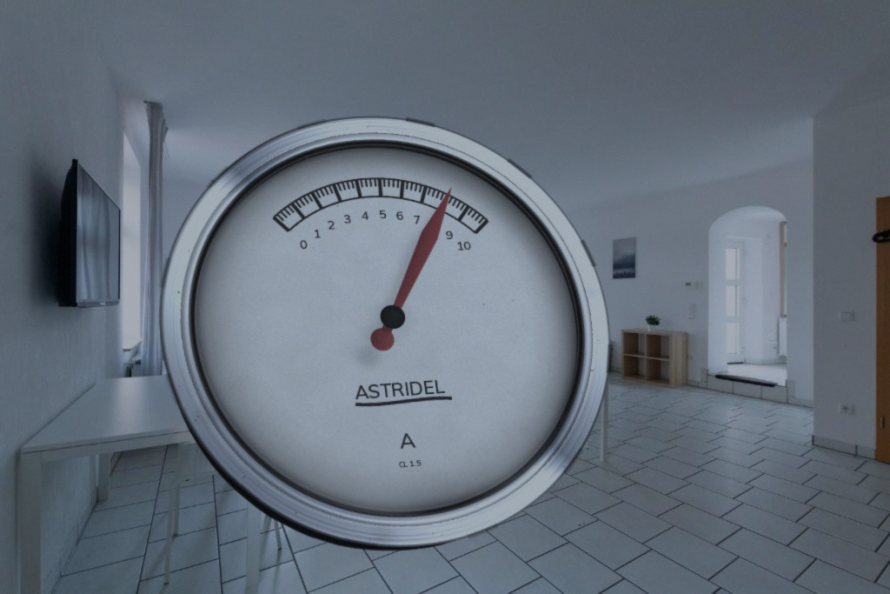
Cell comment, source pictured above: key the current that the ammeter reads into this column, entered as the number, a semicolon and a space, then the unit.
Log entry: 8; A
